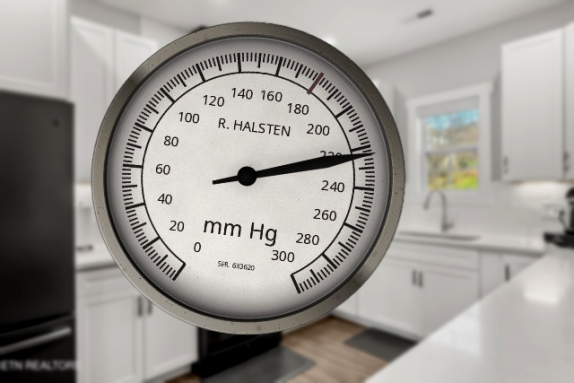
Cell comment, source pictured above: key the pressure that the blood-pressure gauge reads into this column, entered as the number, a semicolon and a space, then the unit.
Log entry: 224; mmHg
